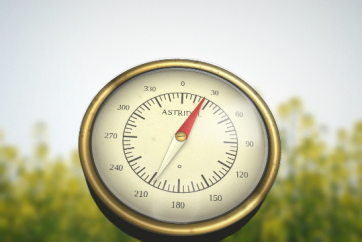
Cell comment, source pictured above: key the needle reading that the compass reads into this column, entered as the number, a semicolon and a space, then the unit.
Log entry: 25; °
